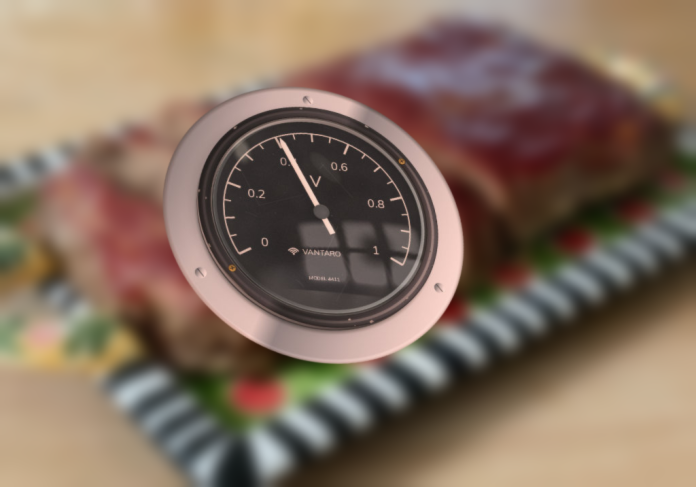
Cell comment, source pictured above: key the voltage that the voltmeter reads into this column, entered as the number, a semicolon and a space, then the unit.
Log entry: 0.4; V
